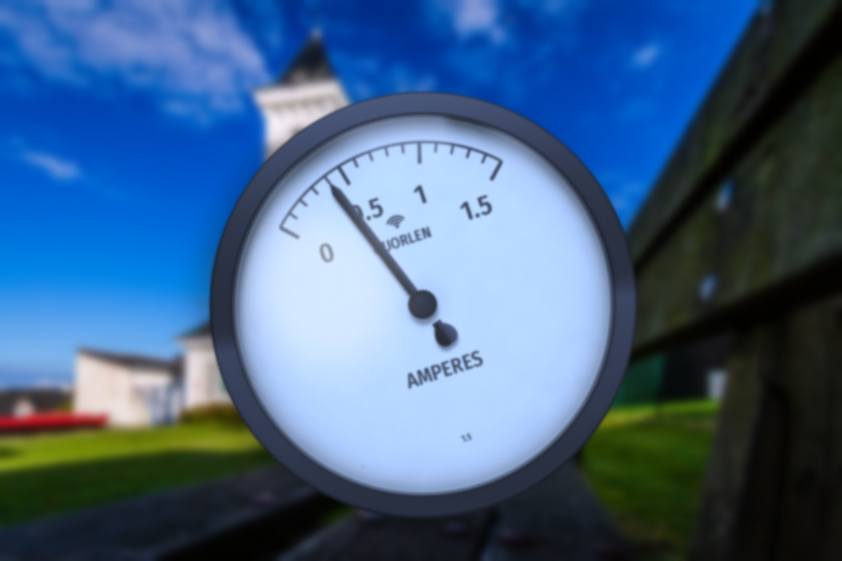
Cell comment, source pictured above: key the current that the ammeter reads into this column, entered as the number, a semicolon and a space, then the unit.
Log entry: 0.4; A
